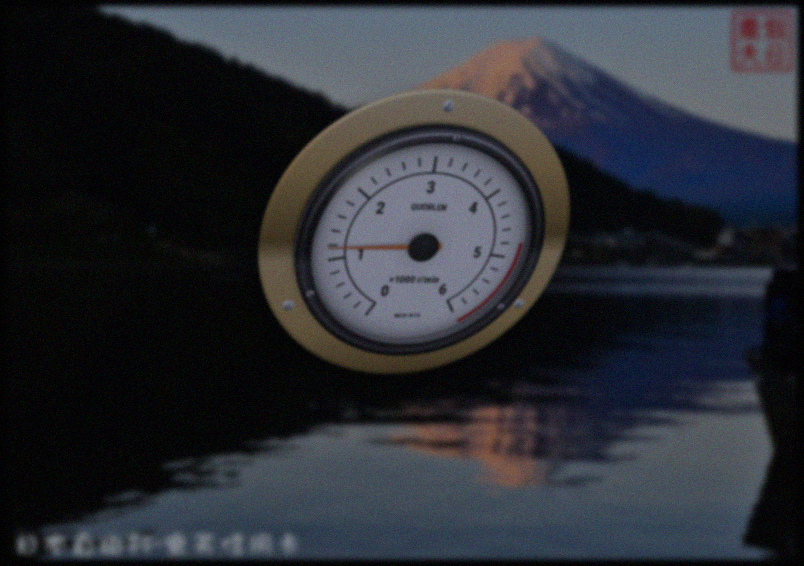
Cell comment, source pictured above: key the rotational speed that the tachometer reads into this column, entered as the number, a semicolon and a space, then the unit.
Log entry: 1200; rpm
